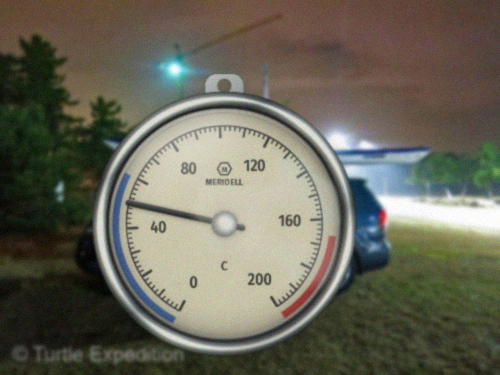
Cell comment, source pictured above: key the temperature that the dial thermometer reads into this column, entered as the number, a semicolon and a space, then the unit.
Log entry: 50; °C
